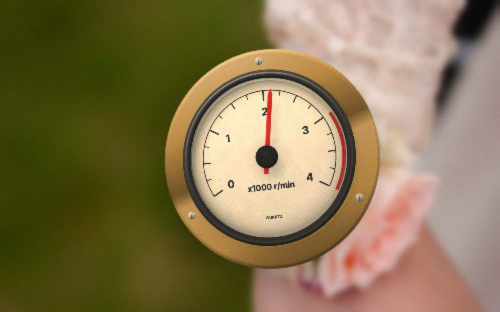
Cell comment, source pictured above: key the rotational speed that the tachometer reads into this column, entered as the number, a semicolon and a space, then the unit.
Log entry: 2125; rpm
